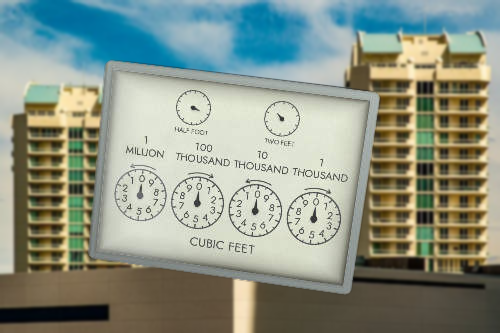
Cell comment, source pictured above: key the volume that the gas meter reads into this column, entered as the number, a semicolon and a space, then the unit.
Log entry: 0; ft³
